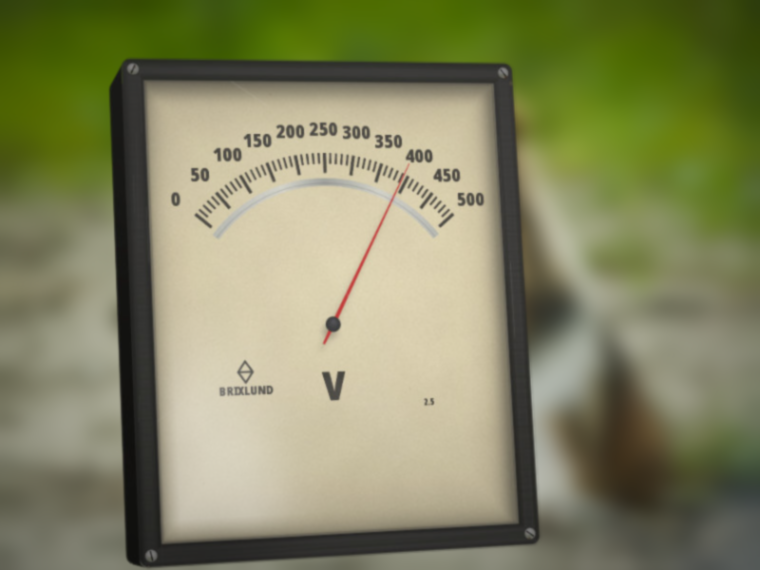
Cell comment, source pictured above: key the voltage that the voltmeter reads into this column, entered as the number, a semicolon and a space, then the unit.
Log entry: 390; V
